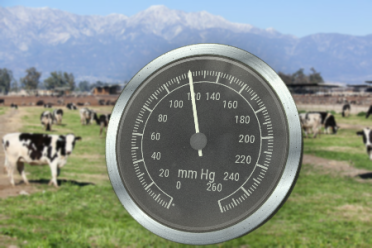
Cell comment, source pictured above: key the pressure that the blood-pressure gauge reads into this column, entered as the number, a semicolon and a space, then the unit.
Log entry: 120; mmHg
